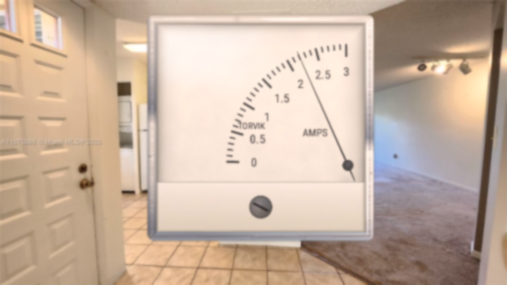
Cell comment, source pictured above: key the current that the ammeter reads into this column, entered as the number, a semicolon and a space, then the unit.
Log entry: 2.2; A
